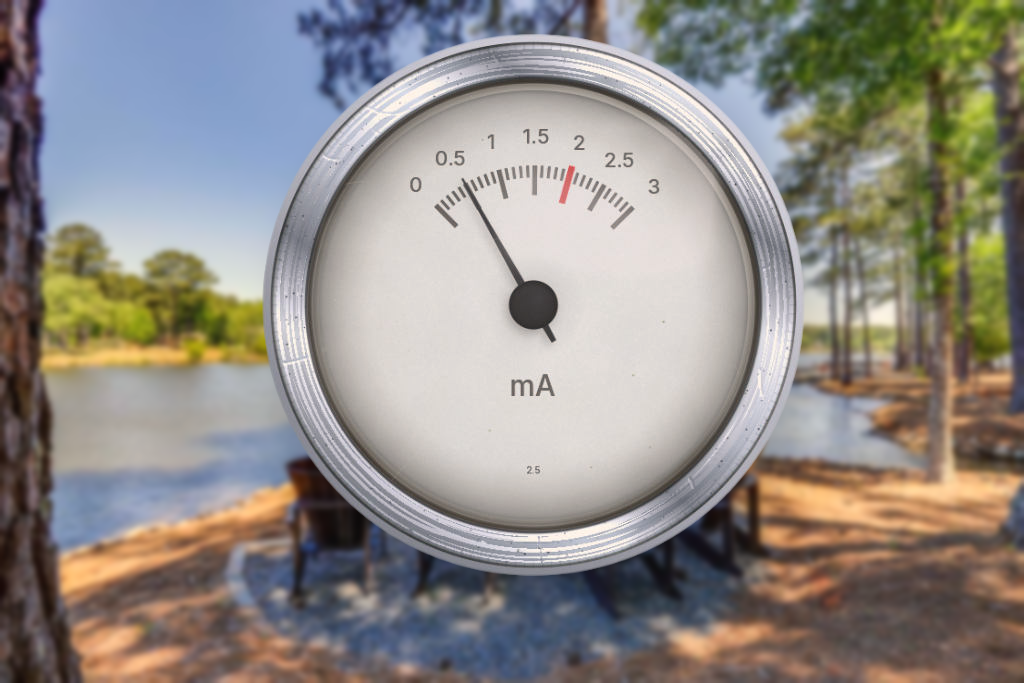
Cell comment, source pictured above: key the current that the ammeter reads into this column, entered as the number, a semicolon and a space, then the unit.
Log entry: 0.5; mA
